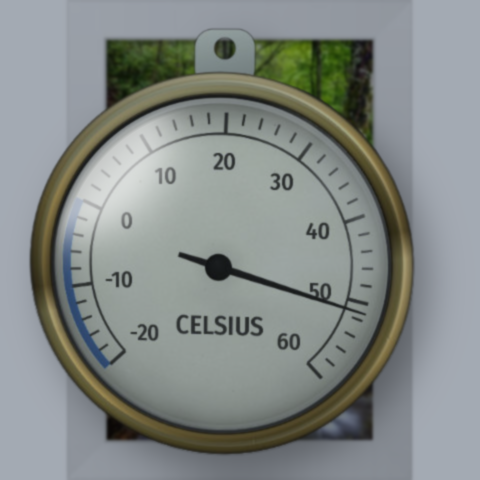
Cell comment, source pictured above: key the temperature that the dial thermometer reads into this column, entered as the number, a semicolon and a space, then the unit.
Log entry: 51; °C
